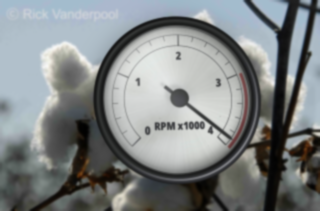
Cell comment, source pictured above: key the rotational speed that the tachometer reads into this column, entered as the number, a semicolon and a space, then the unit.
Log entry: 3900; rpm
